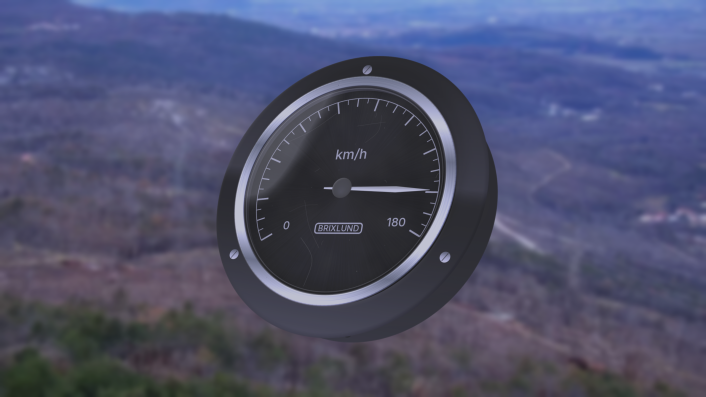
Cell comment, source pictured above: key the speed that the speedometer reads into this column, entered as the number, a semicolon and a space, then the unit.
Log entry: 160; km/h
